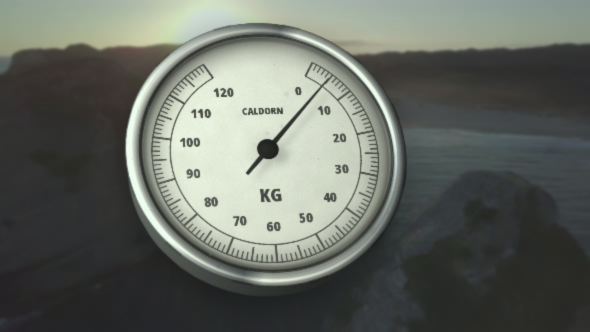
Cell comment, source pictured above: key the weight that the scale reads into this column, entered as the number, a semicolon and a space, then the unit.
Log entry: 5; kg
